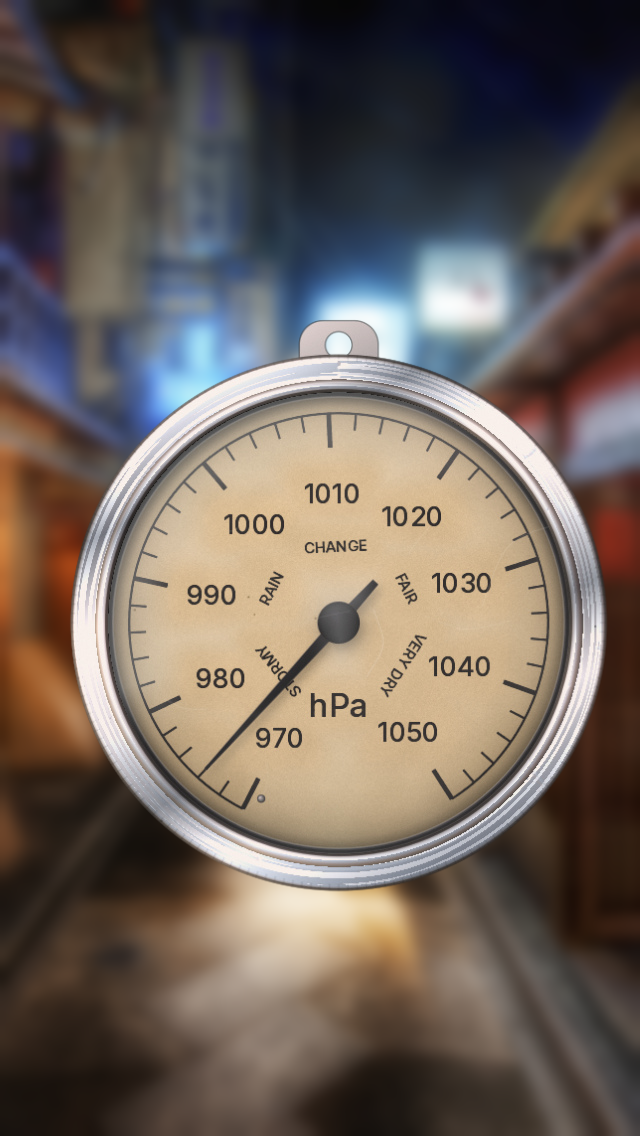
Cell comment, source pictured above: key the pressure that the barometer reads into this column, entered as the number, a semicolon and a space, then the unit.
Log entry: 974; hPa
